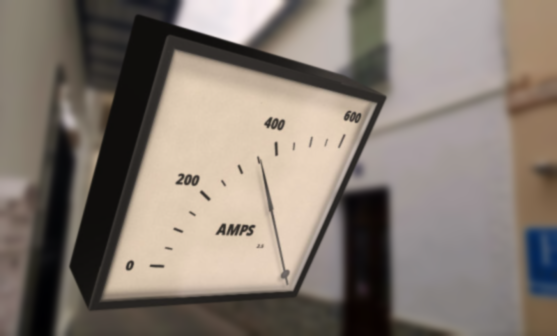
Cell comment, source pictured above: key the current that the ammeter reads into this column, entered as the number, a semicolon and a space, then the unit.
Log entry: 350; A
